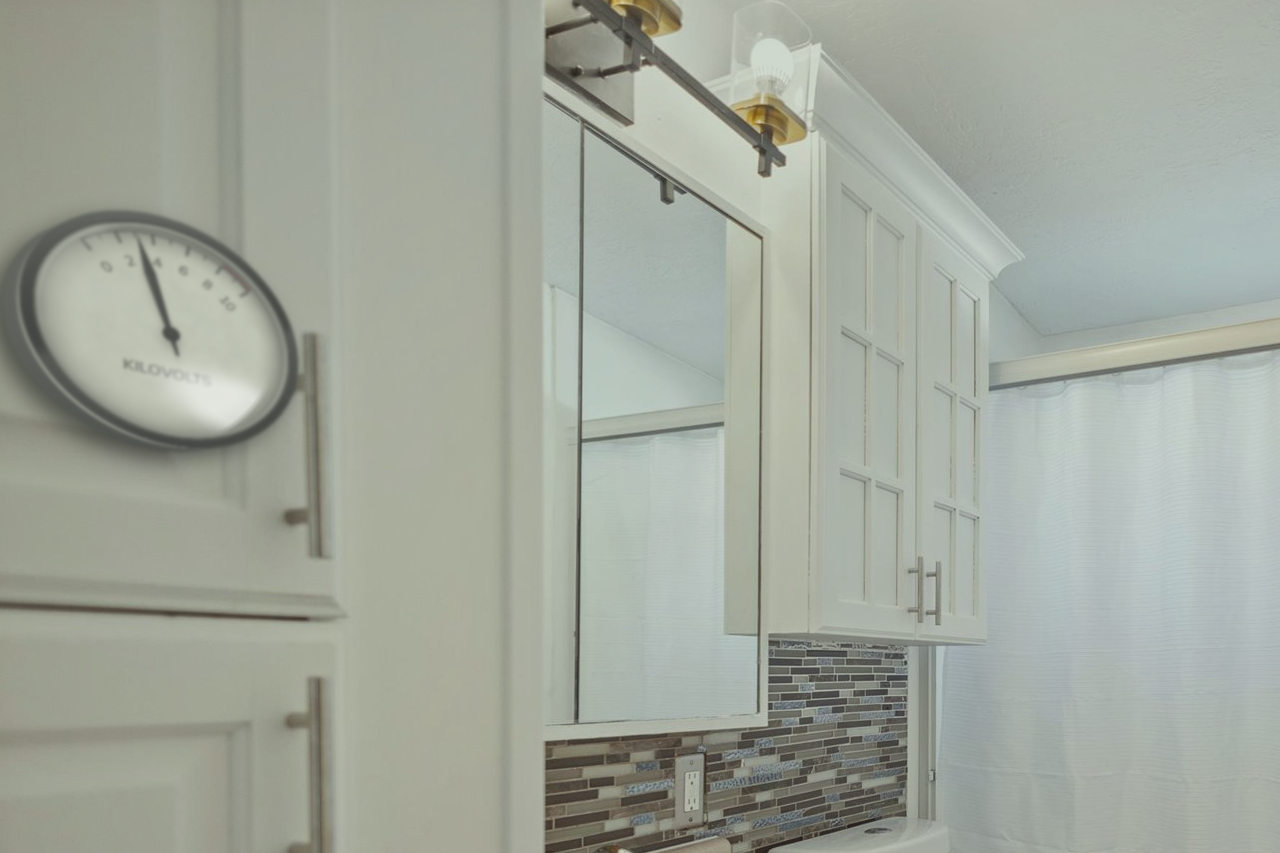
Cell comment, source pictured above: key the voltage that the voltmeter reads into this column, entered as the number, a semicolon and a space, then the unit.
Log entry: 3; kV
